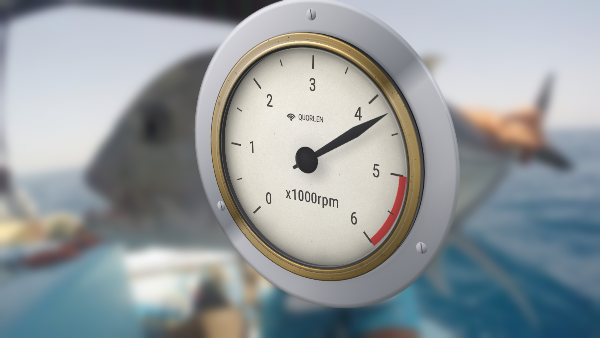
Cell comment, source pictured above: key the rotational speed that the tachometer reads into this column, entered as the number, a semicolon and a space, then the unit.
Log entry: 4250; rpm
